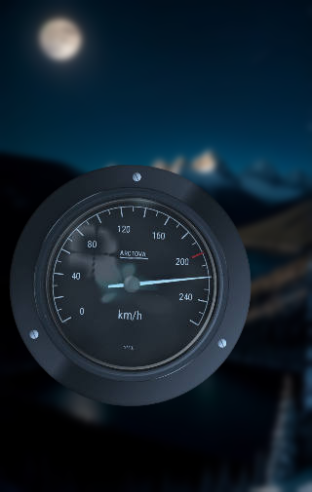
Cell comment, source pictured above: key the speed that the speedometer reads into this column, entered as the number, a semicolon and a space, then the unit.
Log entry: 220; km/h
